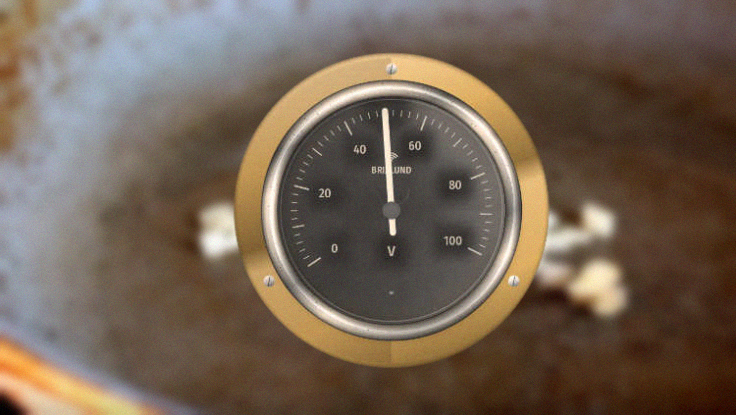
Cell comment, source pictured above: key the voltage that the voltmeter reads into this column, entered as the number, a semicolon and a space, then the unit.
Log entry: 50; V
